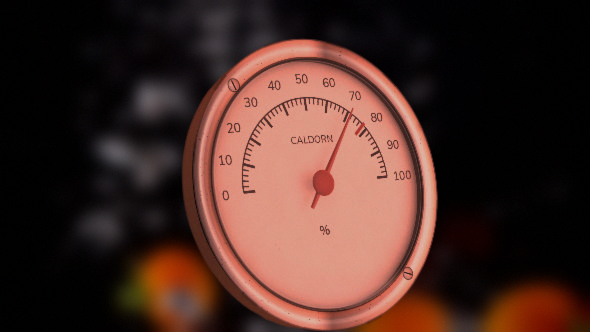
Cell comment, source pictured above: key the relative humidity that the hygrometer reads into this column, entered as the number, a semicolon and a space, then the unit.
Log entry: 70; %
